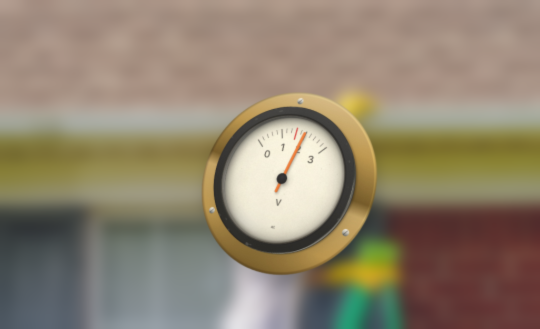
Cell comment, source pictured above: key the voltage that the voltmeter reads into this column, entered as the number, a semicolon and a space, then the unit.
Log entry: 2; V
